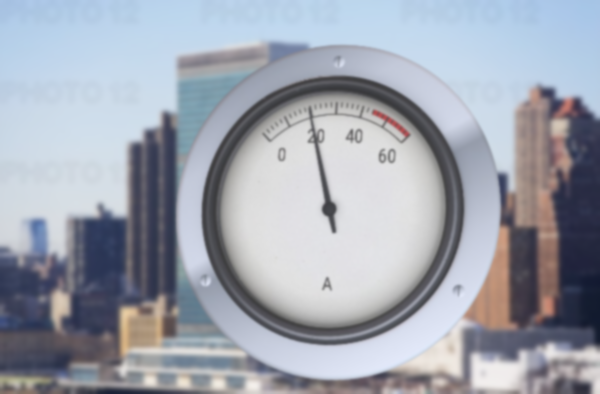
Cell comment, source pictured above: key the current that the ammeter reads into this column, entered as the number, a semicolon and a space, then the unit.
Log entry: 20; A
